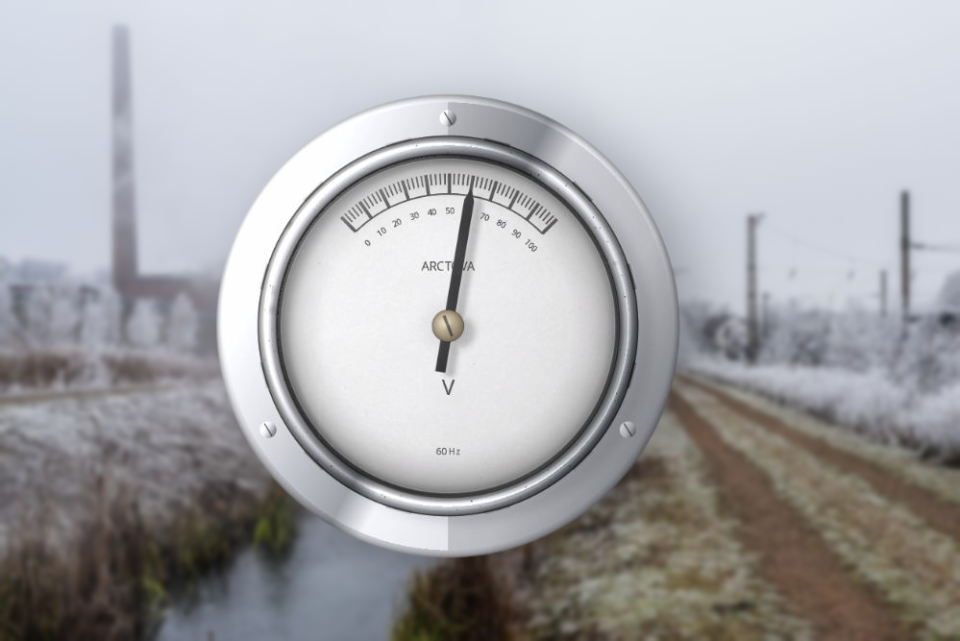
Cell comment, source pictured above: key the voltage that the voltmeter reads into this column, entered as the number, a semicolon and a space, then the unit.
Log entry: 60; V
